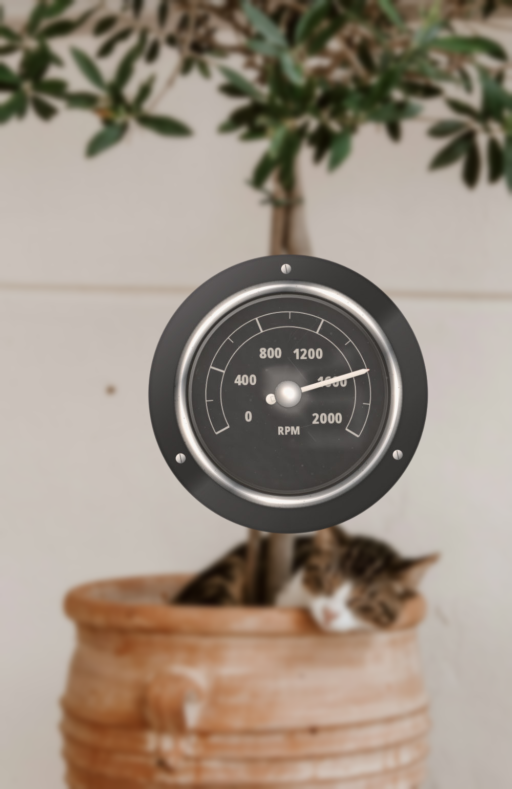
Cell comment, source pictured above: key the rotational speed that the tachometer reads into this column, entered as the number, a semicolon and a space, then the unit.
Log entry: 1600; rpm
